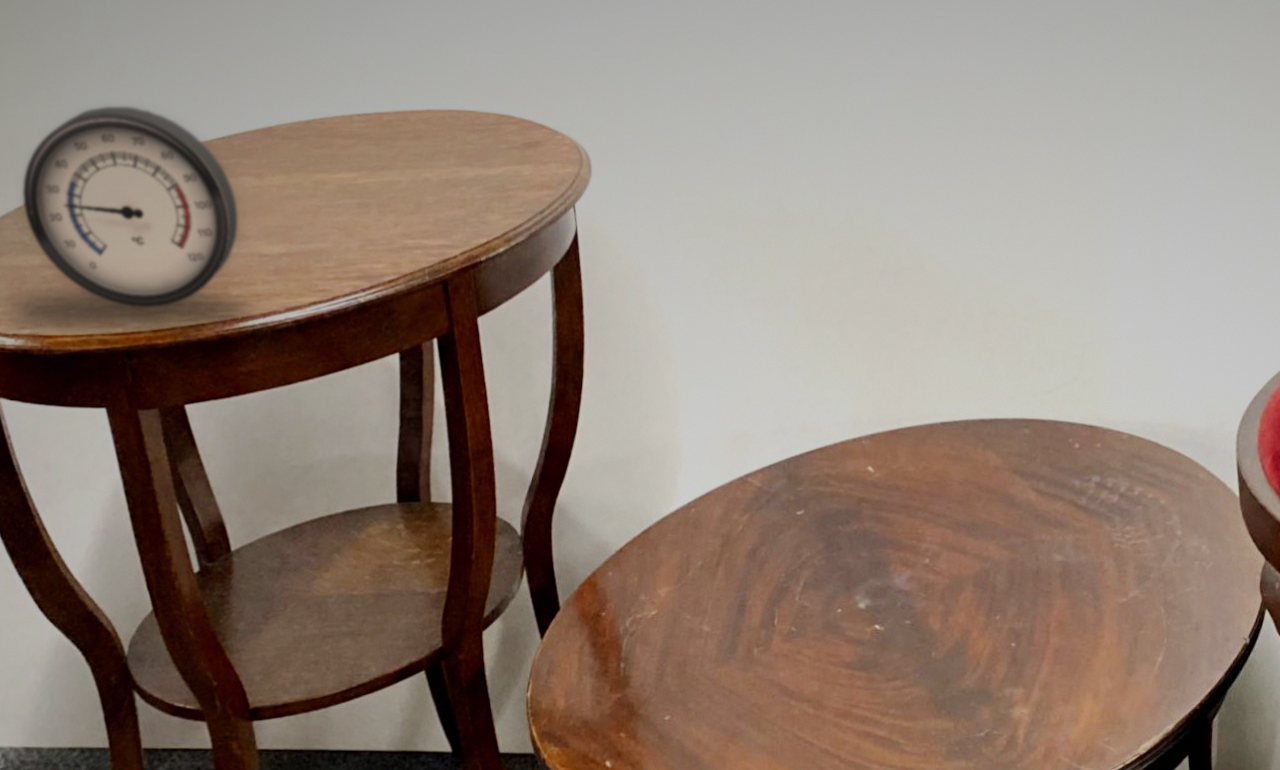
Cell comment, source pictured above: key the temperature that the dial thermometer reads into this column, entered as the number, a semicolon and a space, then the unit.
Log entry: 25; °C
